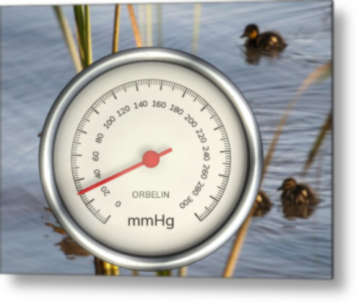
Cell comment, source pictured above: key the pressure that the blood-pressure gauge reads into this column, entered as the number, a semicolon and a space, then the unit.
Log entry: 30; mmHg
